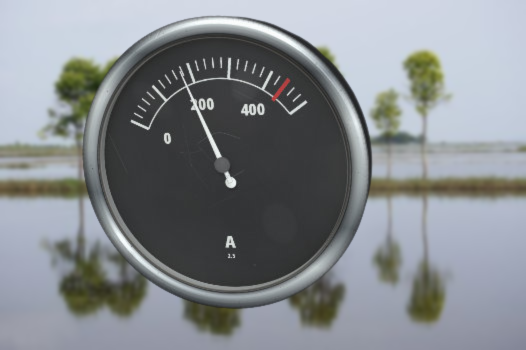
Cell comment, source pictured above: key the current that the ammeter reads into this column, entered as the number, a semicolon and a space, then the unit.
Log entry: 180; A
